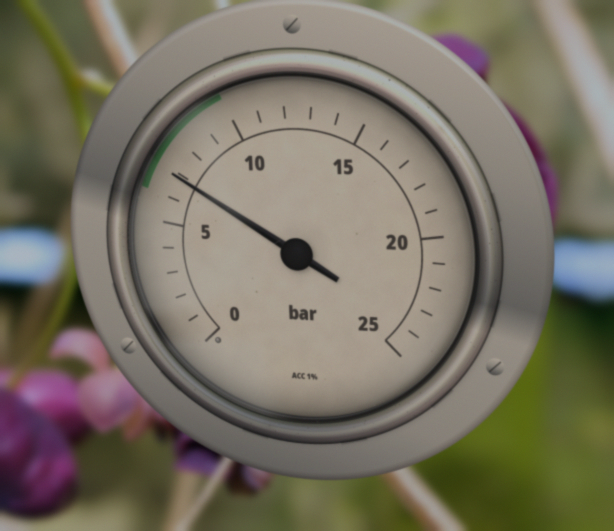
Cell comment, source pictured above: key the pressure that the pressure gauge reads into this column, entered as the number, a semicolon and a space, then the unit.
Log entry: 7; bar
